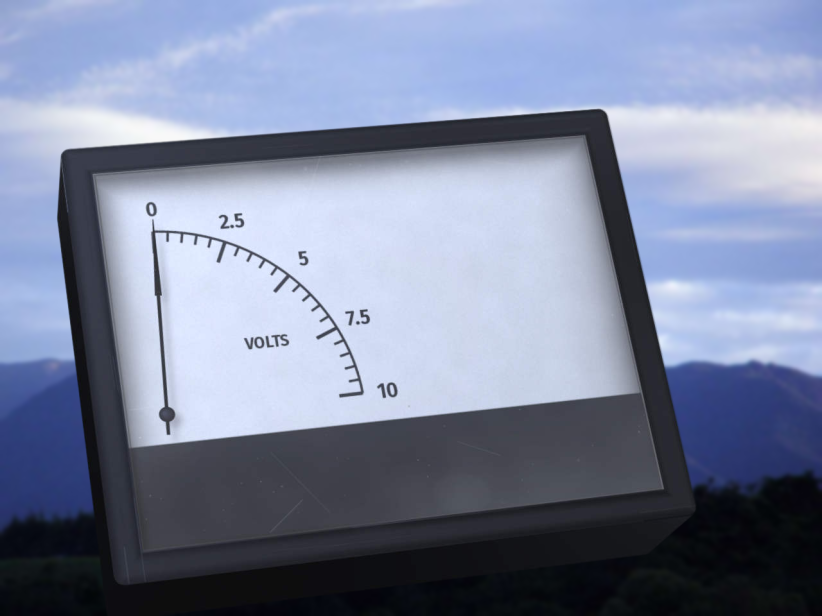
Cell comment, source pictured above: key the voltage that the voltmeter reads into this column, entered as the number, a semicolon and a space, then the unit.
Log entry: 0; V
